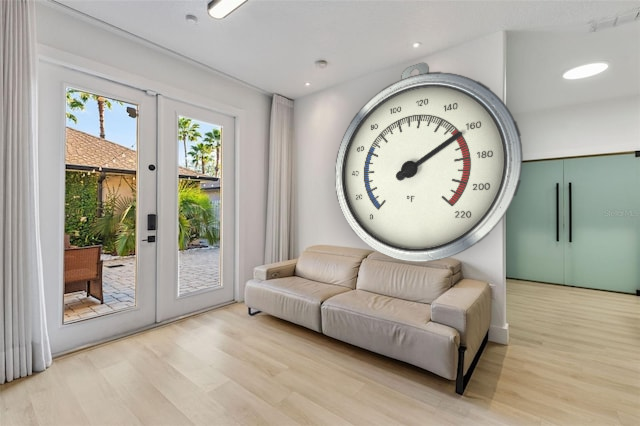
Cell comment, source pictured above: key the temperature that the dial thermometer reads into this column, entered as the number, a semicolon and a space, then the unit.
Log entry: 160; °F
